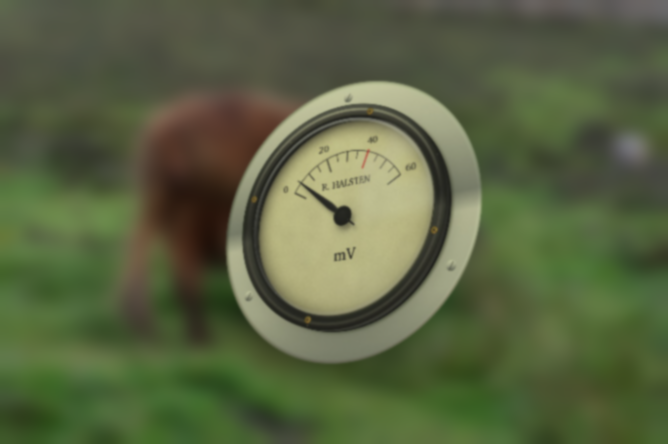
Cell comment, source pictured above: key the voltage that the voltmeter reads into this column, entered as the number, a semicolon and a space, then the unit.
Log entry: 5; mV
